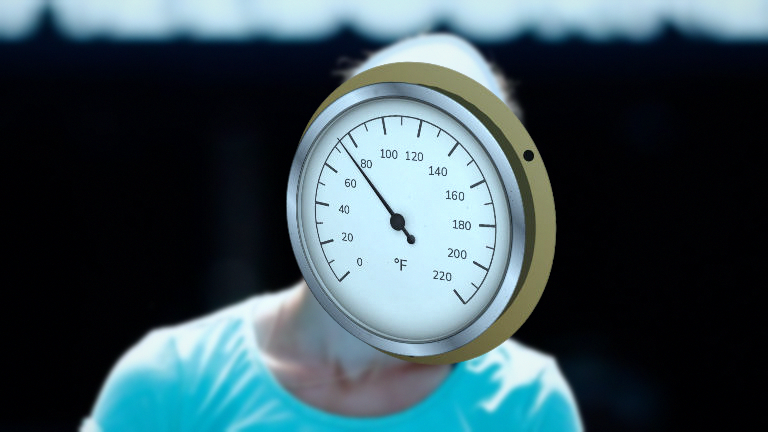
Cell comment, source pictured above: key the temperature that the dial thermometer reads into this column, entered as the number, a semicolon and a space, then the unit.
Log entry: 75; °F
